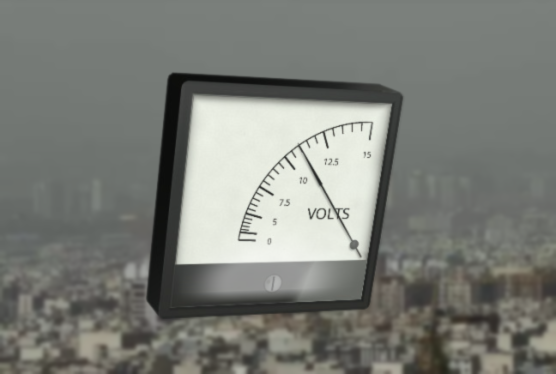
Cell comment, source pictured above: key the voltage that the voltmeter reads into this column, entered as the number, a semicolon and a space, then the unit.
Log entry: 11; V
